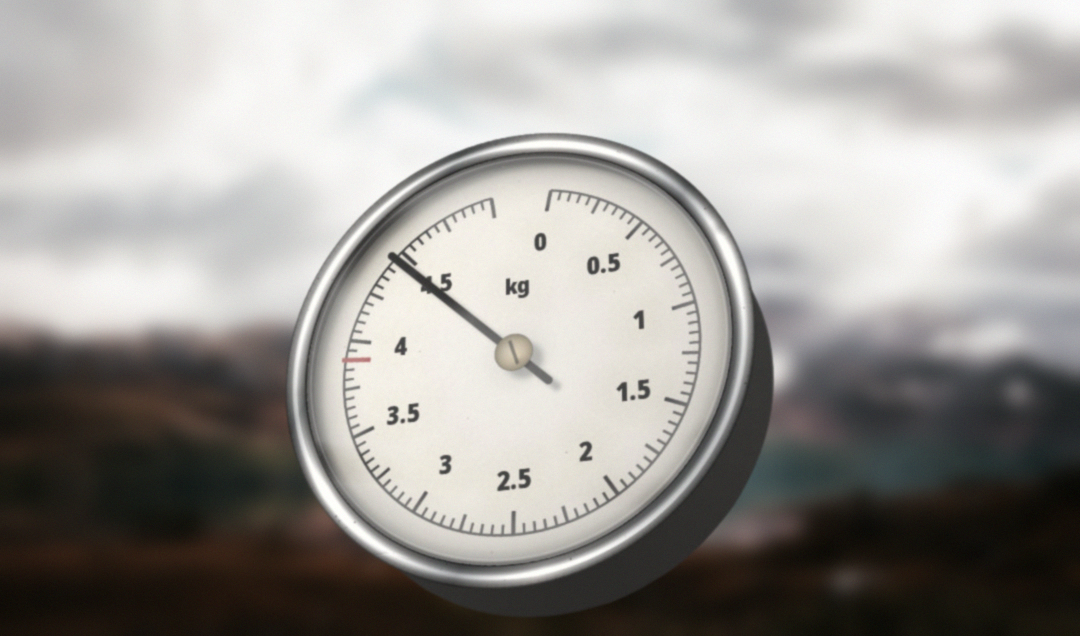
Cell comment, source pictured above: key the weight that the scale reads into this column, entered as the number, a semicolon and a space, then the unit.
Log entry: 4.45; kg
